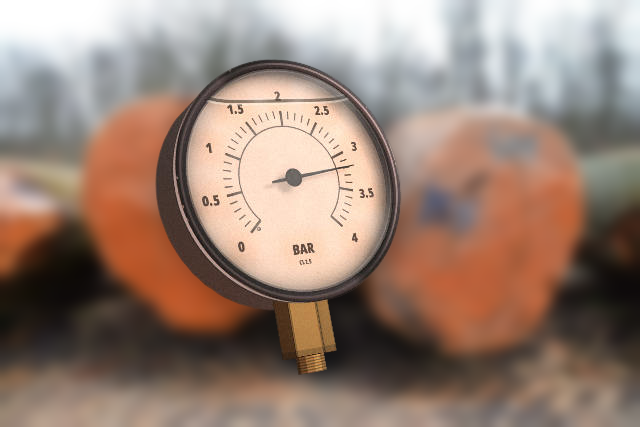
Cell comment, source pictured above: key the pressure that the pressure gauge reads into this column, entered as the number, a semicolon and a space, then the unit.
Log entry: 3.2; bar
